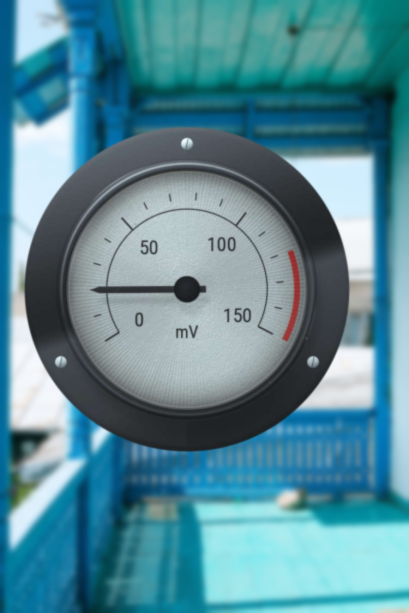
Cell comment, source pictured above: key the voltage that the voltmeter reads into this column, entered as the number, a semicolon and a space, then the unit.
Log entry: 20; mV
